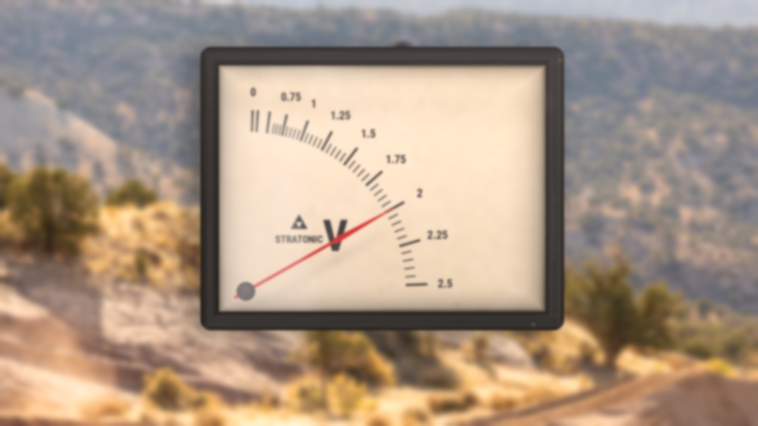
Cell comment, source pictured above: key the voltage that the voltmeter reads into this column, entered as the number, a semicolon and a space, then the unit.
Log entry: 2; V
